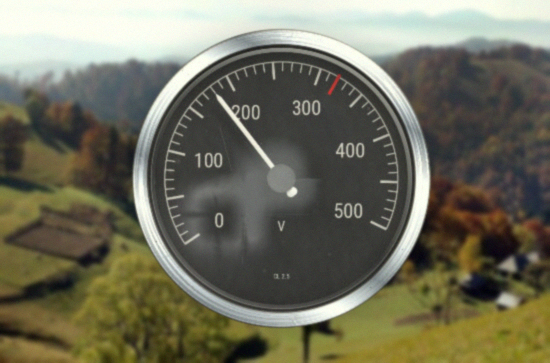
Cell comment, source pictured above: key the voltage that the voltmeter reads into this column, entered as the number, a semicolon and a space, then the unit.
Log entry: 180; V
